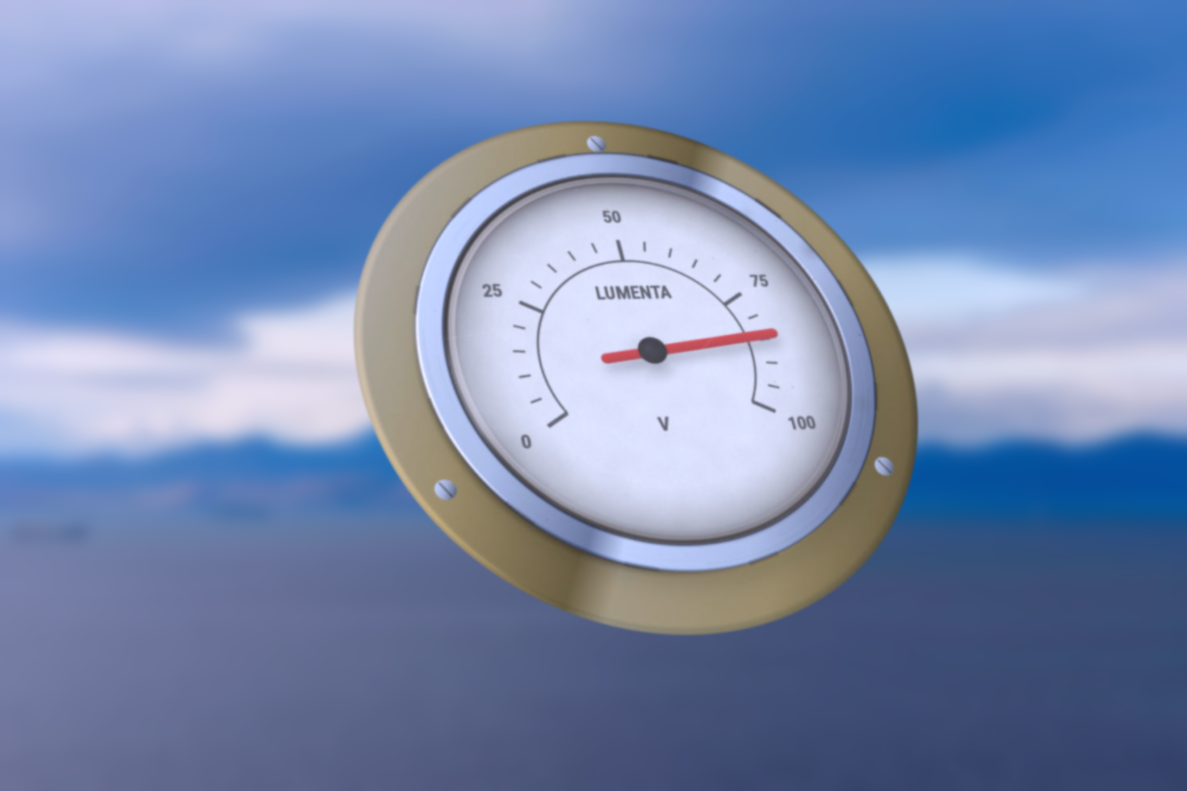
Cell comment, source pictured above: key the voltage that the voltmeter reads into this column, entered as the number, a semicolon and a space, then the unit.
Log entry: 85; V
